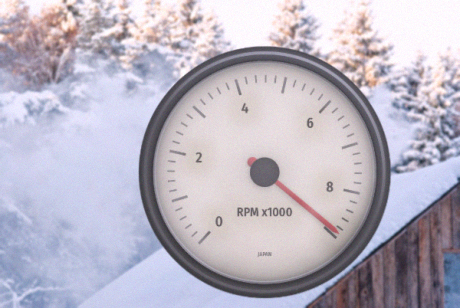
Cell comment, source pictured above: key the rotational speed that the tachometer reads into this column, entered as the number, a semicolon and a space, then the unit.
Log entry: 8900; rpm
